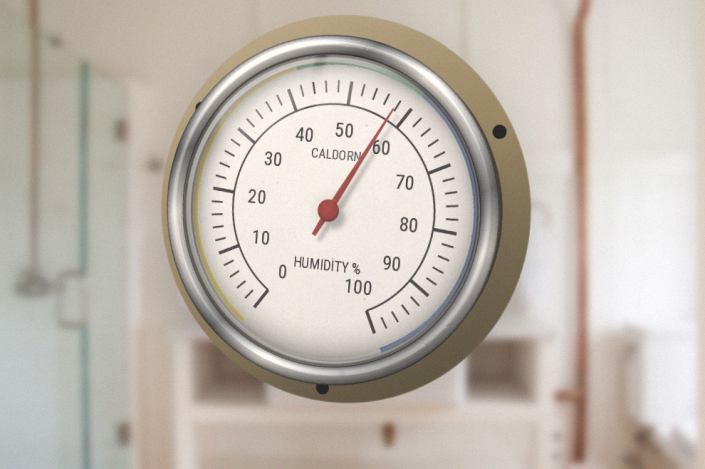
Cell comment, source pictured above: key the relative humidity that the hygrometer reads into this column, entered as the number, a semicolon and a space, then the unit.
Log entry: 58; %
